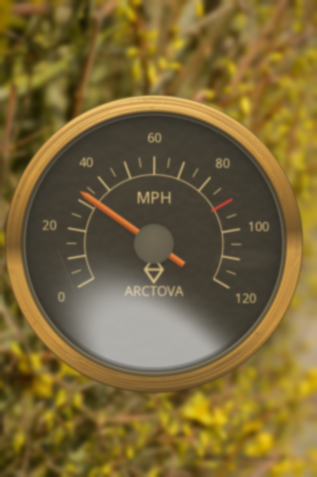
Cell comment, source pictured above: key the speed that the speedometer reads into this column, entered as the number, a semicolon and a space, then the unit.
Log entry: 32.5; mph
